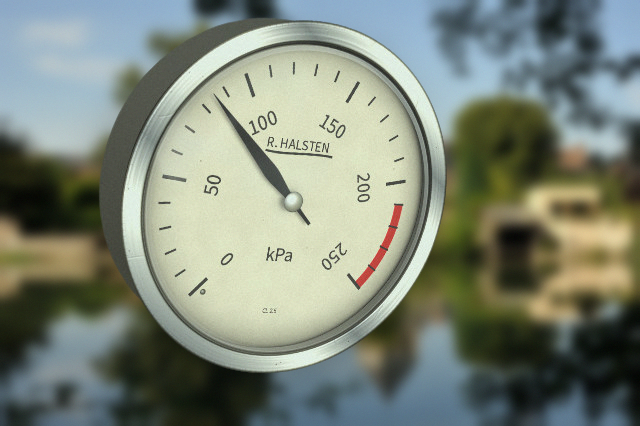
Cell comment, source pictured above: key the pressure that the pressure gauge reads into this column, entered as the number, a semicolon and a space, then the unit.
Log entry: 85; kPa
